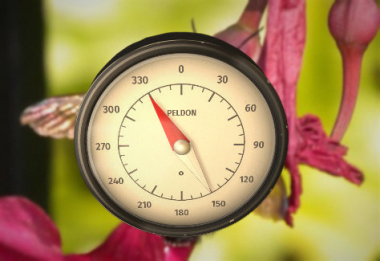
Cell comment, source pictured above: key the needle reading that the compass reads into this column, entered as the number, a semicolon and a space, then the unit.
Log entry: 330; °
